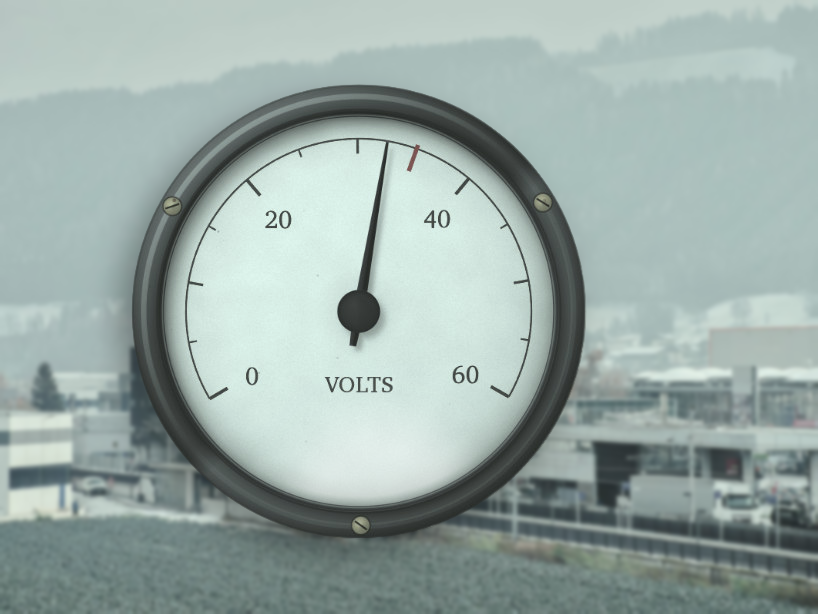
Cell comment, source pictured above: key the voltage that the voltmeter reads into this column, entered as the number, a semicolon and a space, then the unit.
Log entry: 32.5; V
